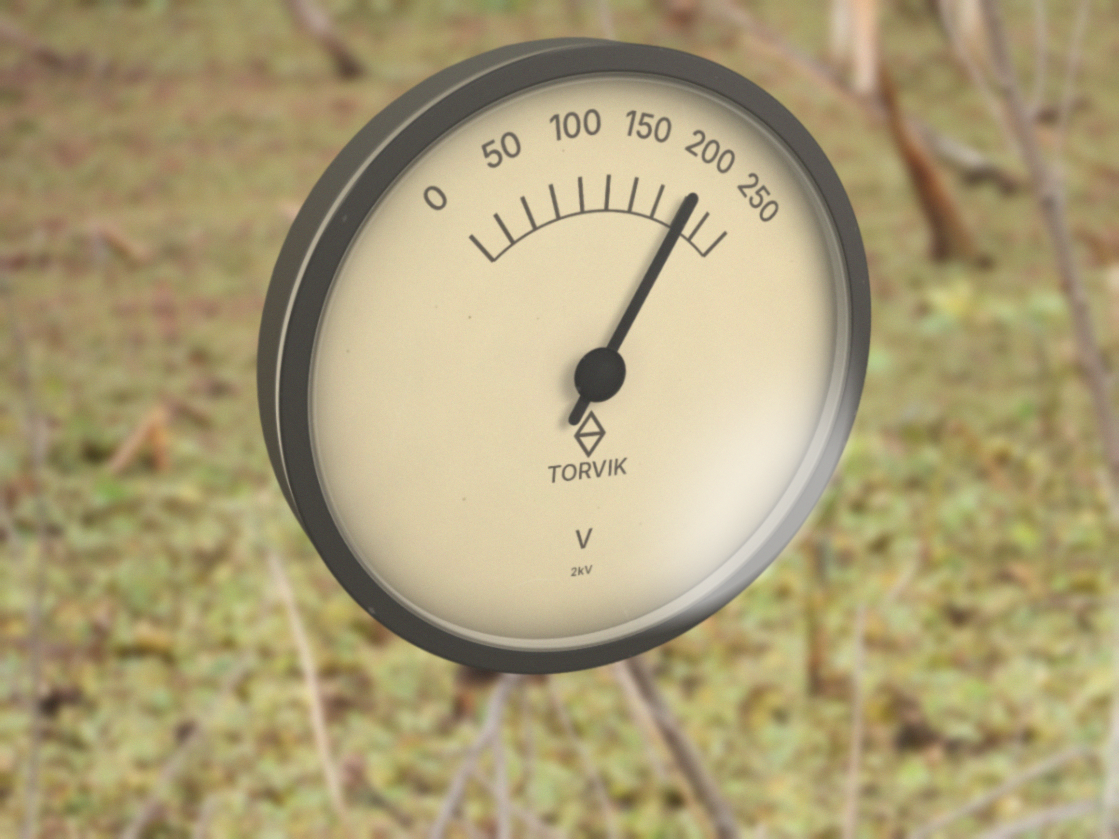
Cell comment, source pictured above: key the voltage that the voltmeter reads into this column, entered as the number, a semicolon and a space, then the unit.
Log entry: 200; V
